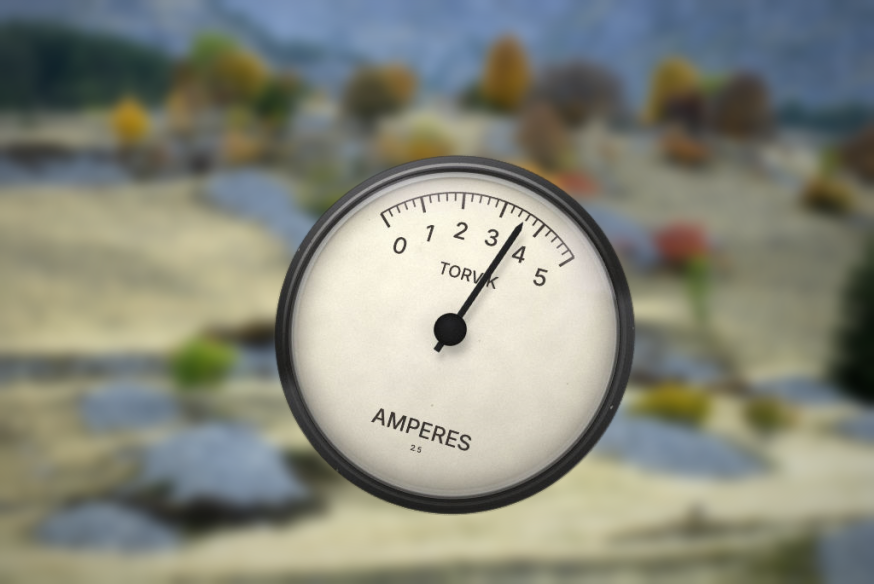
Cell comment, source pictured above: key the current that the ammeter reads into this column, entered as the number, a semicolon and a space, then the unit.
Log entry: 3.6; A
